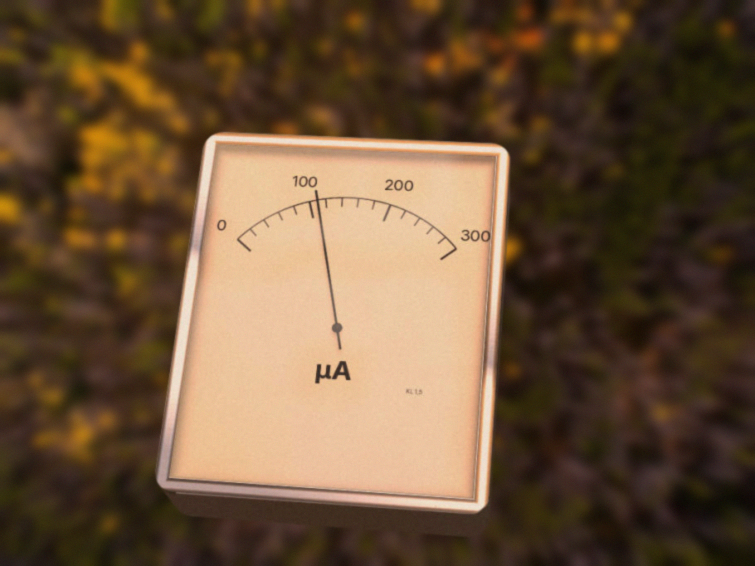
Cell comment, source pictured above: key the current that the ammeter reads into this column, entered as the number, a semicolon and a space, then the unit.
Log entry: 110; µA
